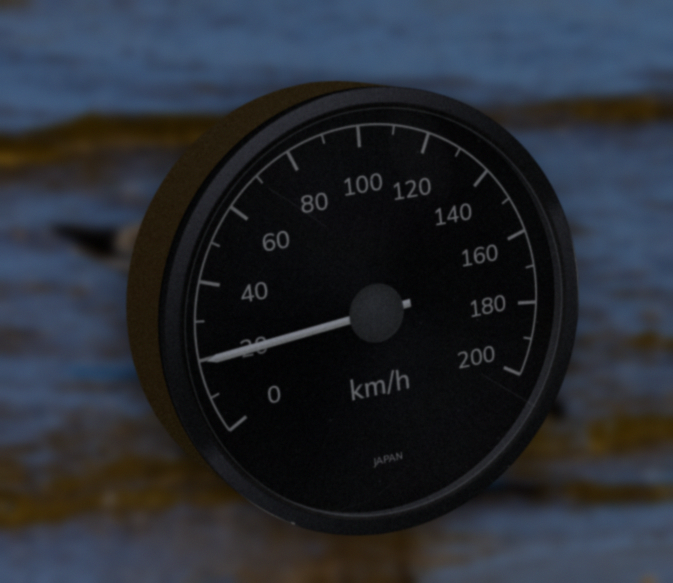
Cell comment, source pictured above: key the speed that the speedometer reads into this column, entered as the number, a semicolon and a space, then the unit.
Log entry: 20; km/h
